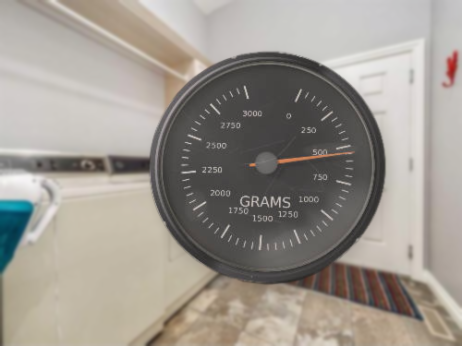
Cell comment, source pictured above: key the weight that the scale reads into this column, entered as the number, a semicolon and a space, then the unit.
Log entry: 550; g
